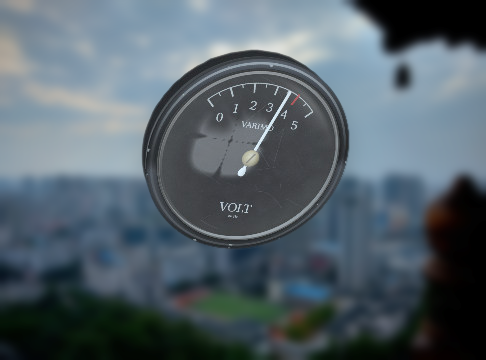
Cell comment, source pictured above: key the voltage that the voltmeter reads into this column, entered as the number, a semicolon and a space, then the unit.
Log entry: 3.5; V
